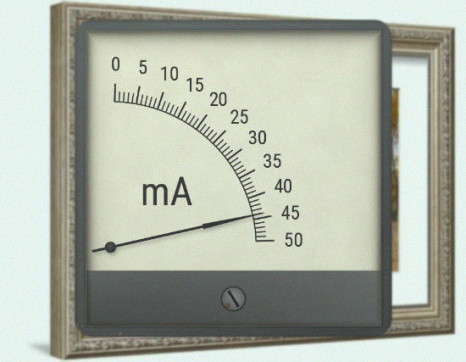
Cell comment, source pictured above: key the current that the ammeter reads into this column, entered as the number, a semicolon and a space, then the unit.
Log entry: 44; mA
